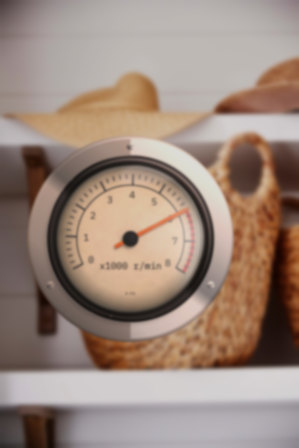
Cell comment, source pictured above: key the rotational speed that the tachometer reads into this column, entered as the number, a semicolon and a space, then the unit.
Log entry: 6000; rpm
